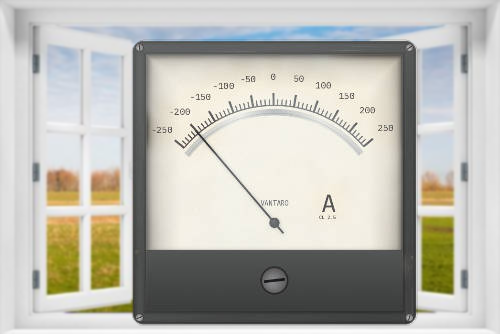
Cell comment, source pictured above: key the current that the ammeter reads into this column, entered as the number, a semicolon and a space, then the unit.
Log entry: -200; A
